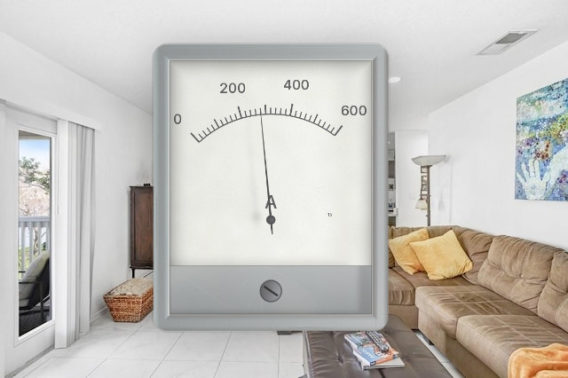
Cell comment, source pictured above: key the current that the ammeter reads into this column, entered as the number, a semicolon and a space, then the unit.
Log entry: 280; A
